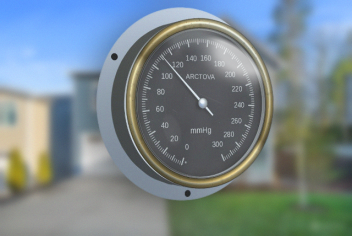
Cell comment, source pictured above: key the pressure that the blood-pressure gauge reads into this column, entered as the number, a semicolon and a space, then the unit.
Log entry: 110; mmHg
